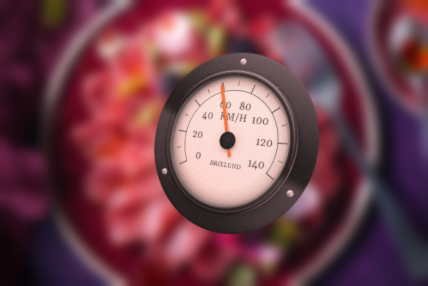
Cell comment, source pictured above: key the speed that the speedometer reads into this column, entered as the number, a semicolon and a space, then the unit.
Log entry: 60; km/h
